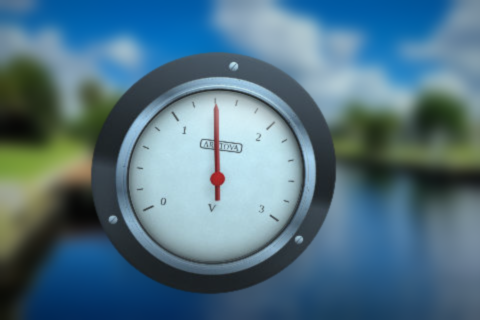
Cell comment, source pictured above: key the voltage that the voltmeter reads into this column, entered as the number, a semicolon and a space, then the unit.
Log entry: 1.4; V
